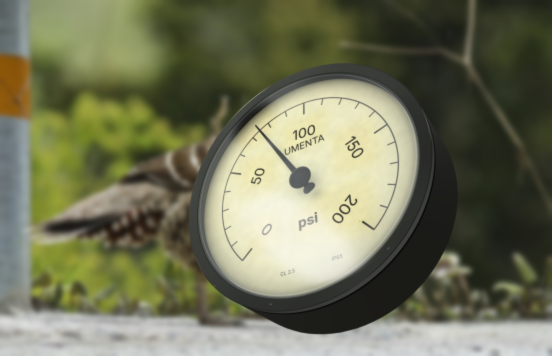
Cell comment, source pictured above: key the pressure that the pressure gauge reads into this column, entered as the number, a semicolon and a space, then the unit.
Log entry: 75; psi
